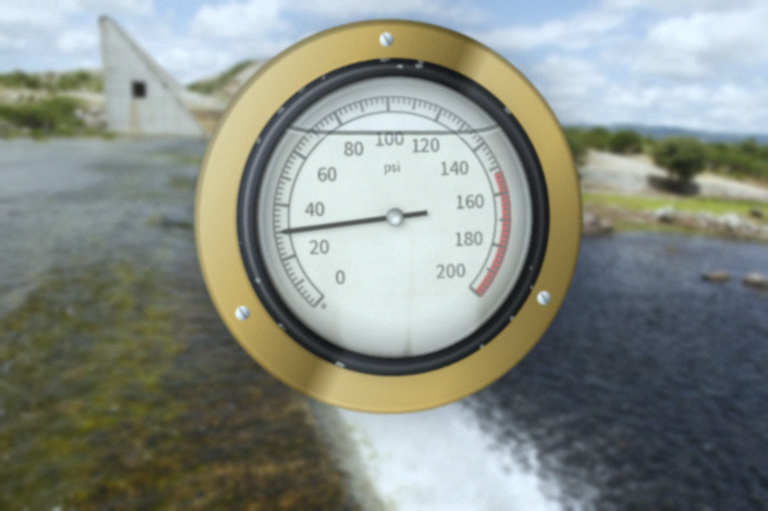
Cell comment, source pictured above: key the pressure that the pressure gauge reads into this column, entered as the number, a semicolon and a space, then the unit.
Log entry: 30; psi
